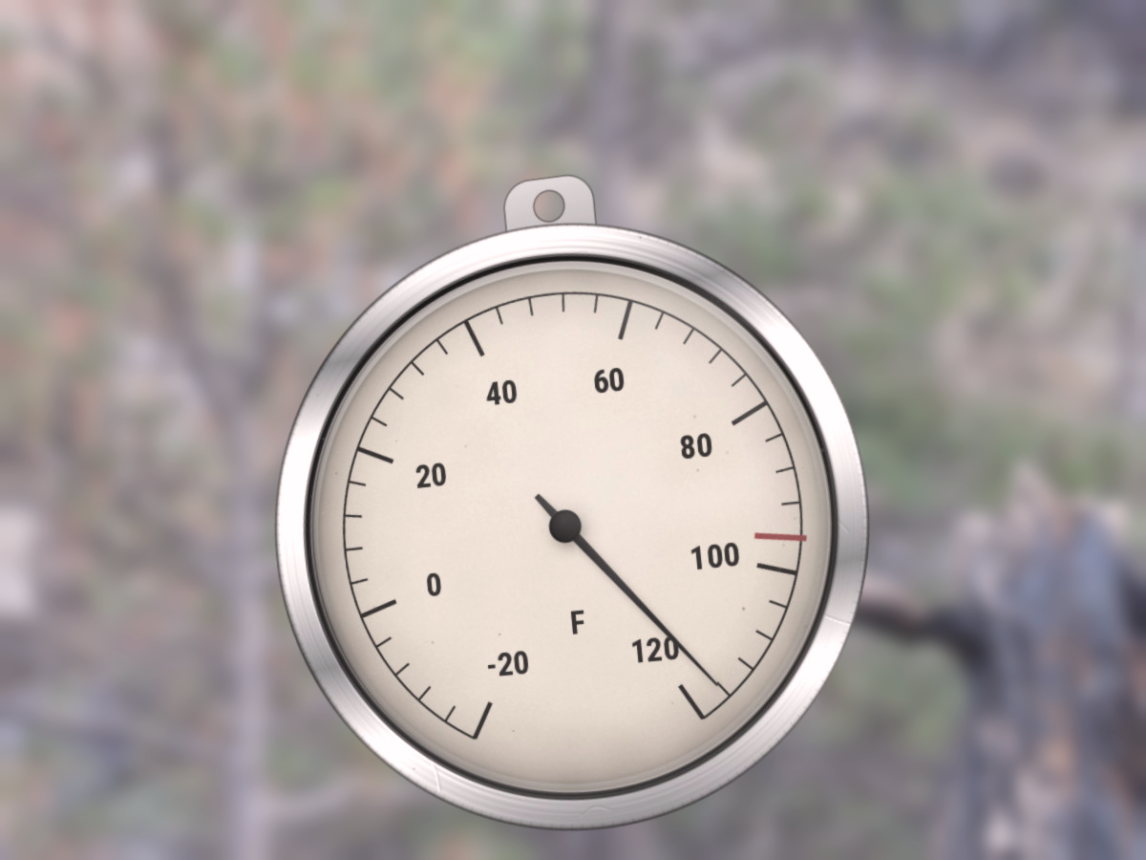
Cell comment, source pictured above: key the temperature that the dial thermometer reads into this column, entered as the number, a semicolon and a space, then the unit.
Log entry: 116; °F
